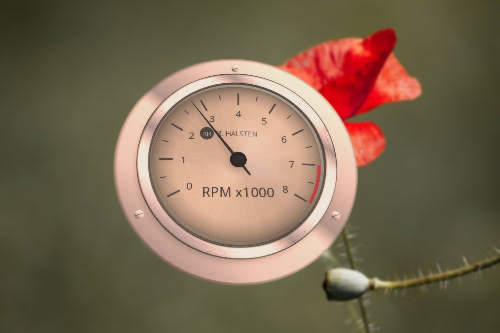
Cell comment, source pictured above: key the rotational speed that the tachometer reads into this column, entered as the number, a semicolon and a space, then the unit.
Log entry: 2750; rpm
